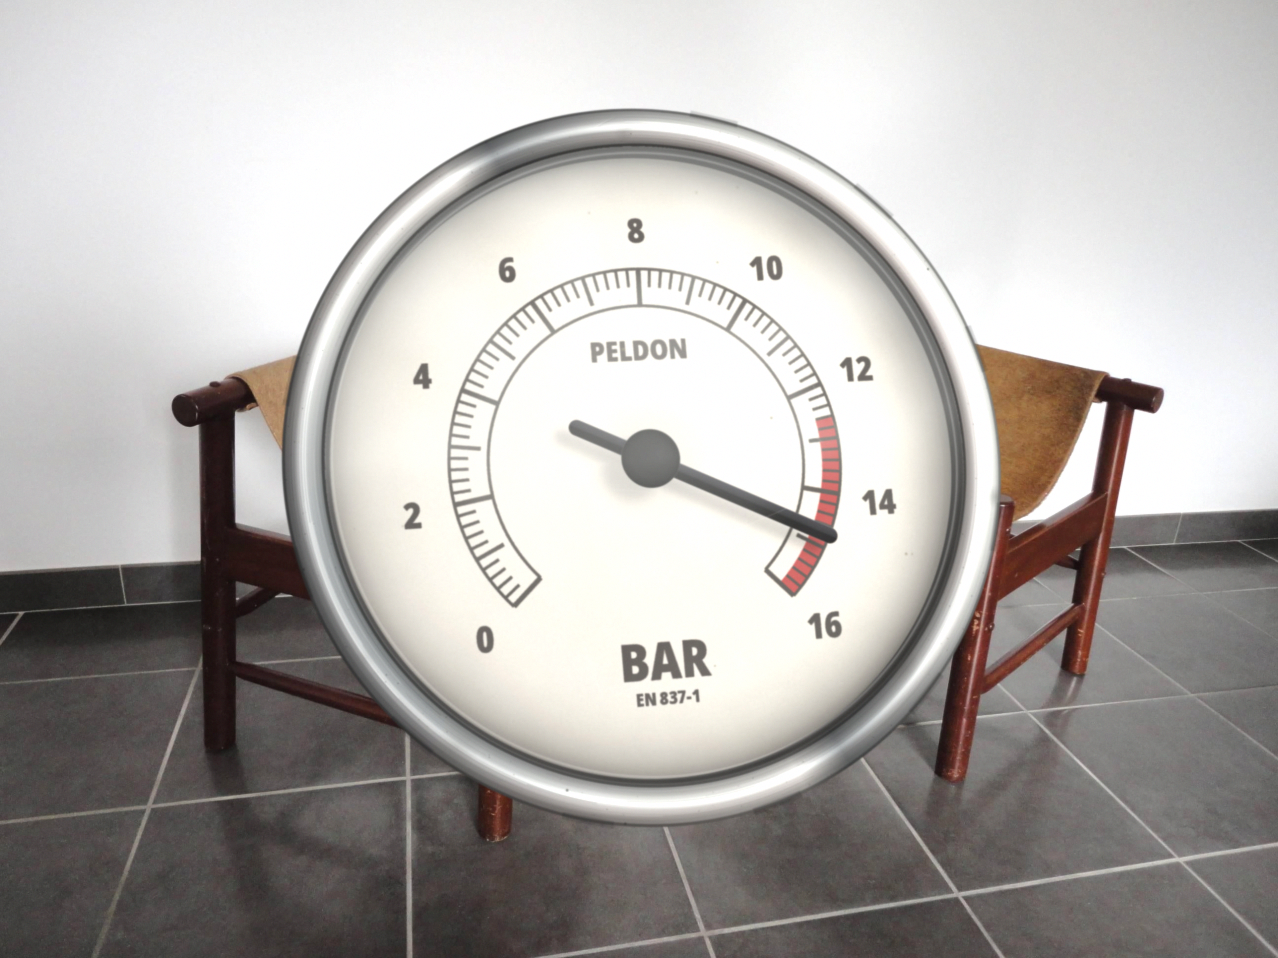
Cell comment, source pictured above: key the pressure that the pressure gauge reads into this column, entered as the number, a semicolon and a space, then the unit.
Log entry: 14.8; bar
